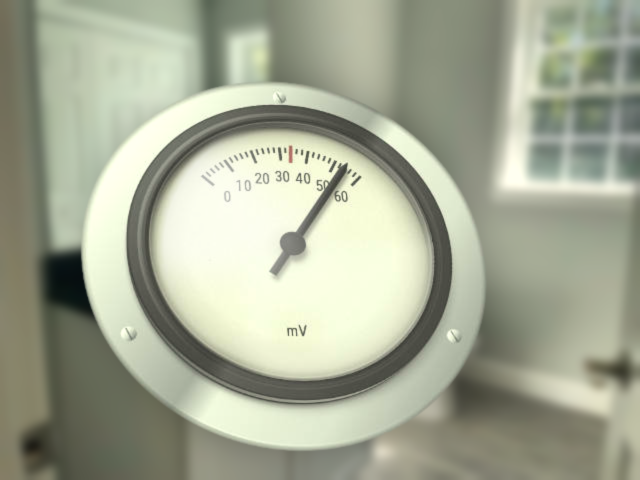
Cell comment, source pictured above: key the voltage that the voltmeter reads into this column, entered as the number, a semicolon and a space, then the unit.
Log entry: 54; mV
